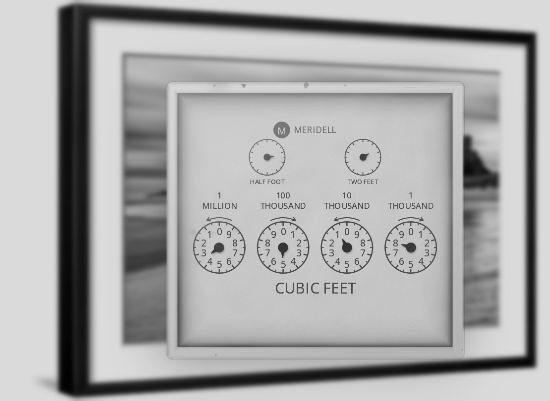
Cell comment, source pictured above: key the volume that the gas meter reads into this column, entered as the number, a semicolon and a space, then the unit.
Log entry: 350800; ft³
